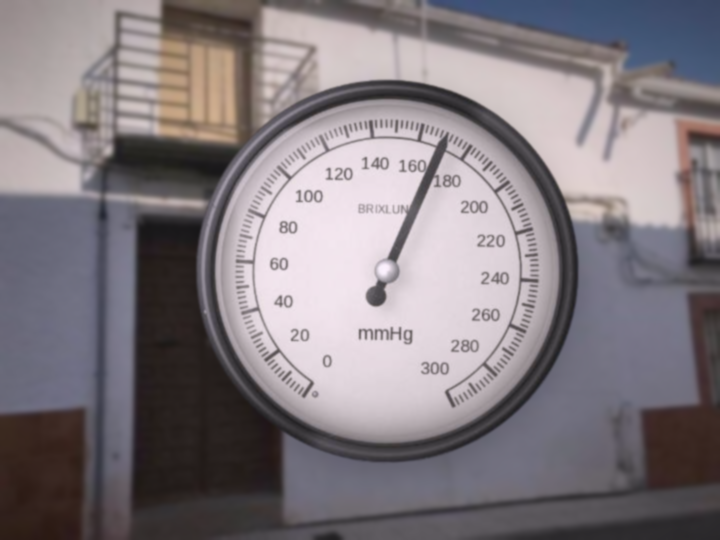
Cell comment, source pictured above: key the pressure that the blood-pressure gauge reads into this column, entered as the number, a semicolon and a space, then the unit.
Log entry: 170; mmHg
